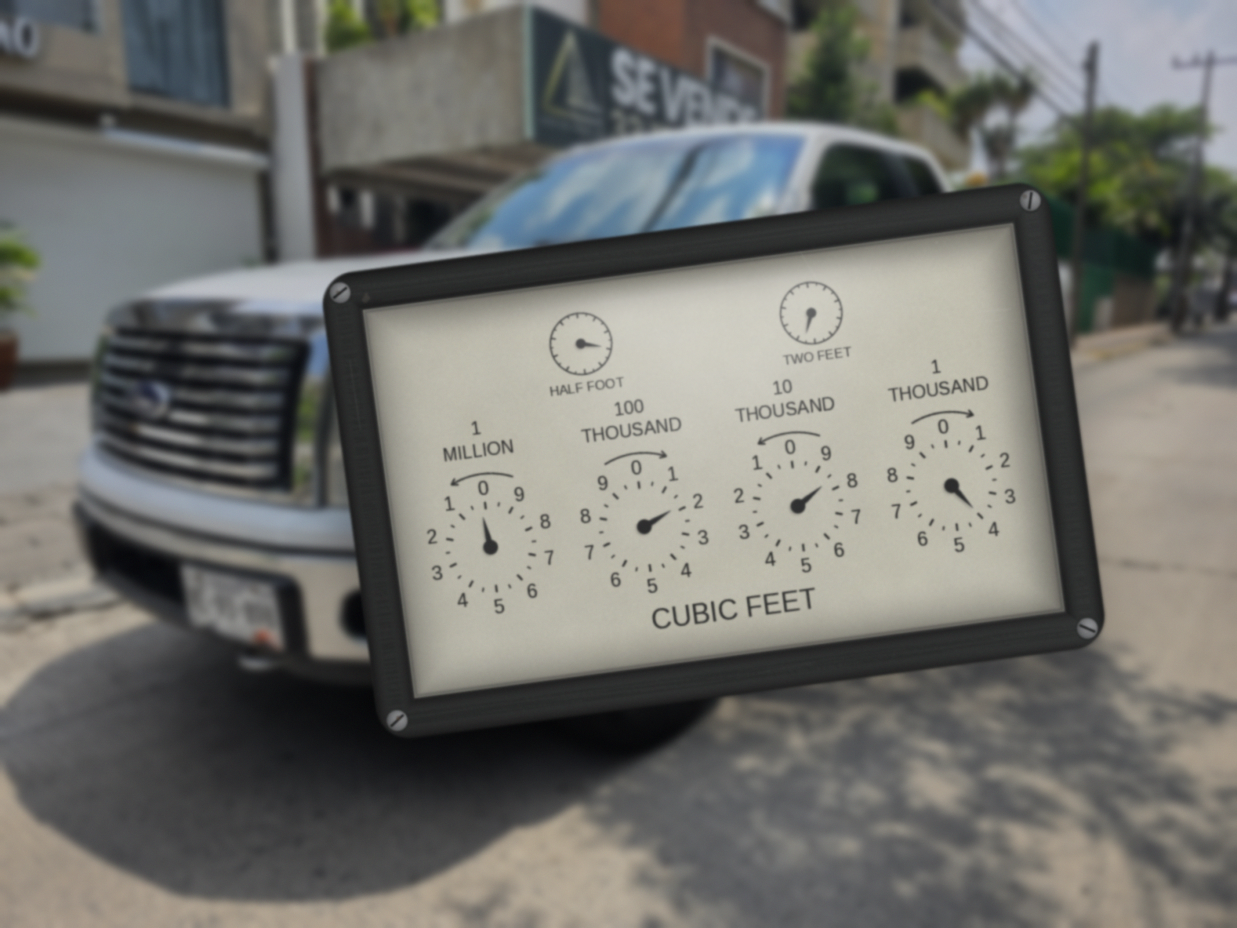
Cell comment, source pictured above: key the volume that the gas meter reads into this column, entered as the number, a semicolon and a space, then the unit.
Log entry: 18400; ft³
